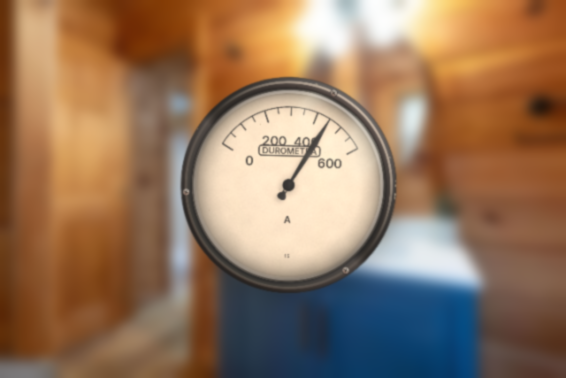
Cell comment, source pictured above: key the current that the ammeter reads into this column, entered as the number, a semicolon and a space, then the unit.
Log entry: 450; A
